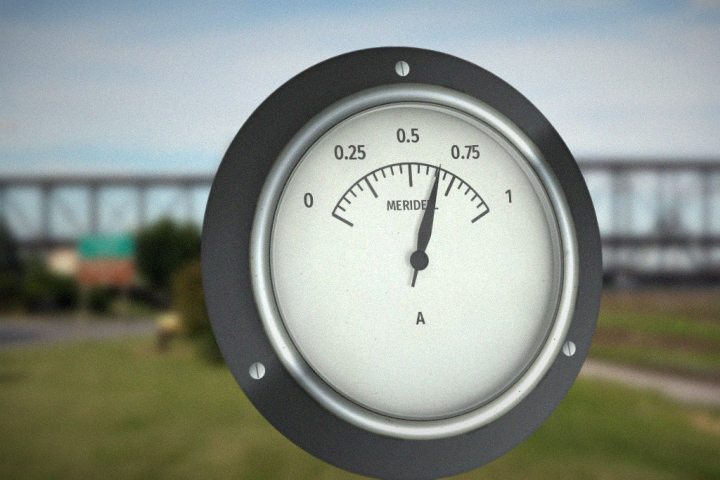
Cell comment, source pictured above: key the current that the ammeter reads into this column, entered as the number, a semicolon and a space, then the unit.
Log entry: 0.65; A
